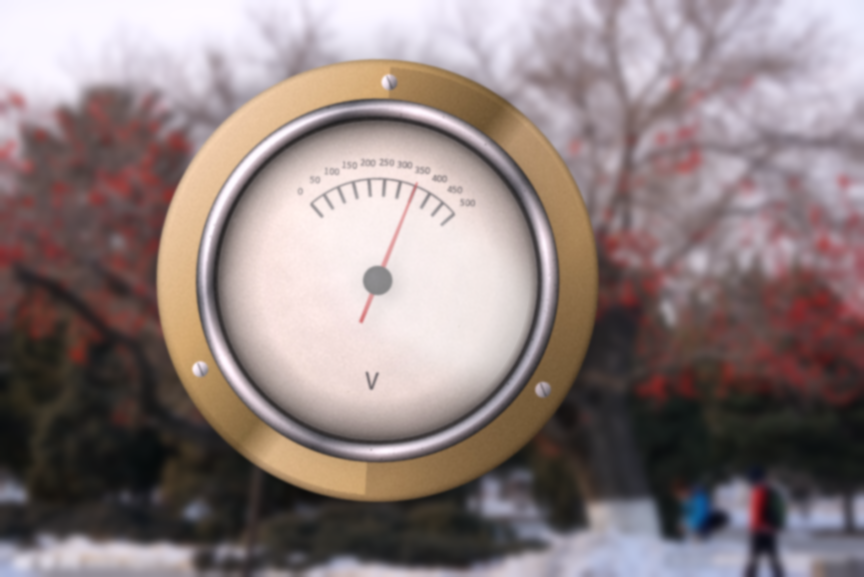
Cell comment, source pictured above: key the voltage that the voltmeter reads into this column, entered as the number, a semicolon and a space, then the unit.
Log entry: 350; V
